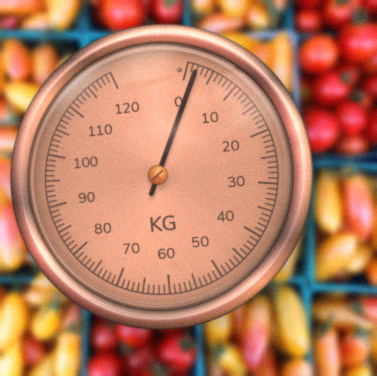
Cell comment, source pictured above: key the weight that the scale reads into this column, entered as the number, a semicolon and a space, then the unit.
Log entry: 2; kg
